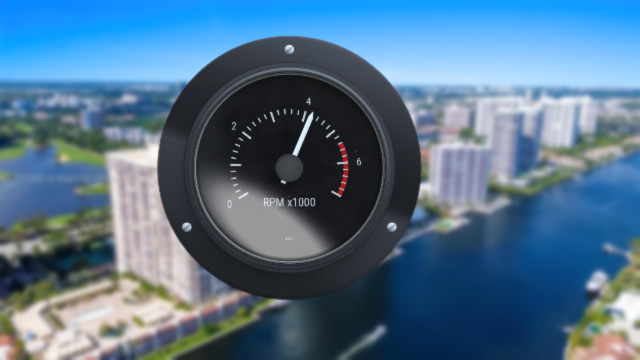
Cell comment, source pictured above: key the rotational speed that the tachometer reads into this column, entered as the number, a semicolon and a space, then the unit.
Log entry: 4200; rpm
